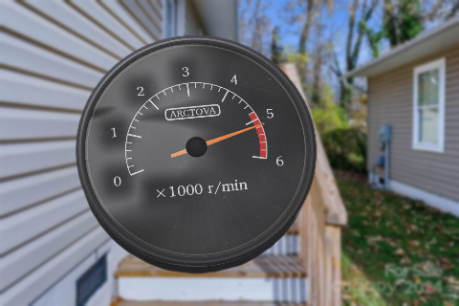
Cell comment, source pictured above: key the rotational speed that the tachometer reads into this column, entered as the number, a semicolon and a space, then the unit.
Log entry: 5200; rpm
